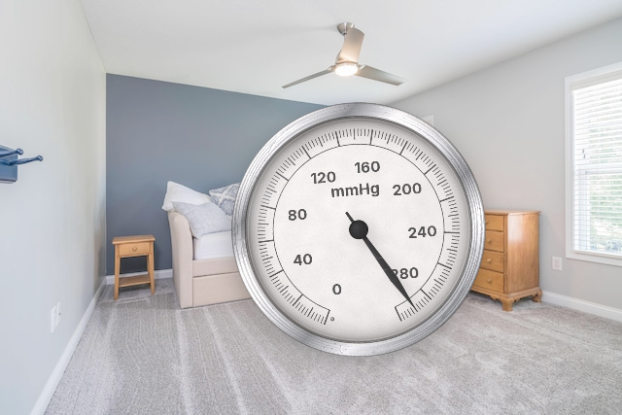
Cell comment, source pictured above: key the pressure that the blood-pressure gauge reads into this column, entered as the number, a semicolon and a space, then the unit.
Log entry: 290; mmHg
